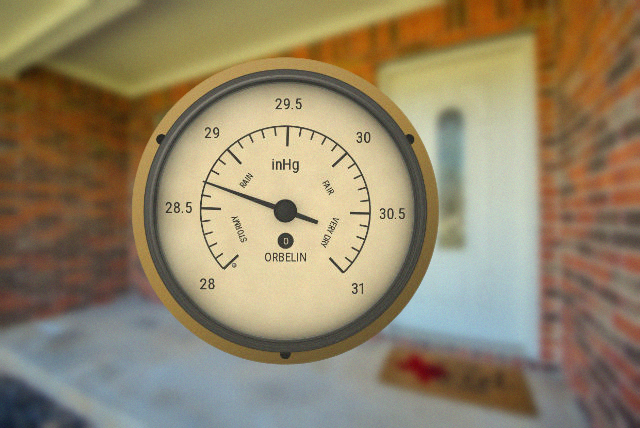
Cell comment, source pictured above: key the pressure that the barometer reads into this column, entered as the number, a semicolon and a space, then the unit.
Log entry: 28.7; inHg
